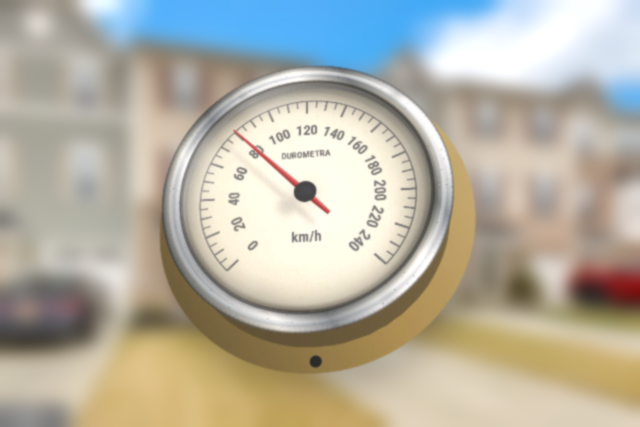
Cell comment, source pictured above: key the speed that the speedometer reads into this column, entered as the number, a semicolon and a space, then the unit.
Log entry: 80; km/h
